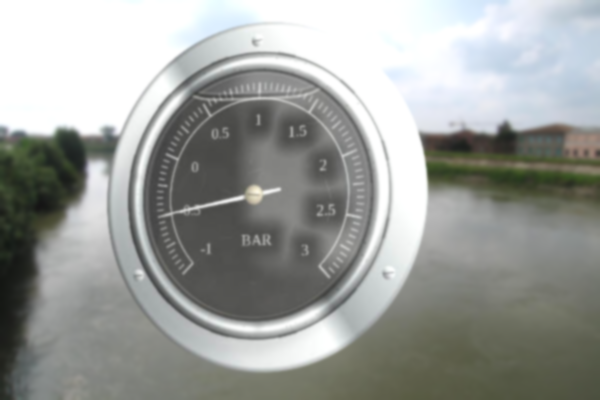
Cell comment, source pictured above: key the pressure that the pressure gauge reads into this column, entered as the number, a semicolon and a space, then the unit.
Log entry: -0.5; bar
